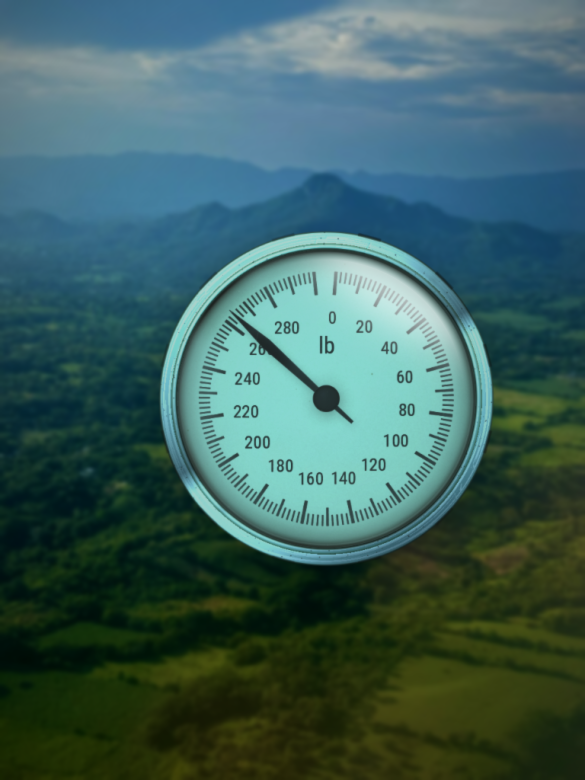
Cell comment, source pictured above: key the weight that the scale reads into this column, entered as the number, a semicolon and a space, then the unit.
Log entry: 264; lb
